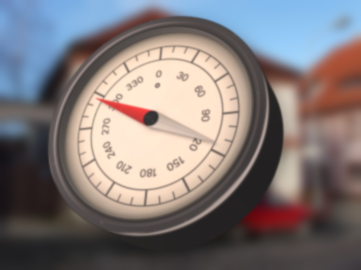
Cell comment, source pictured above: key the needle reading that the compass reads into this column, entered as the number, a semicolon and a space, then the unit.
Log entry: 295; °
